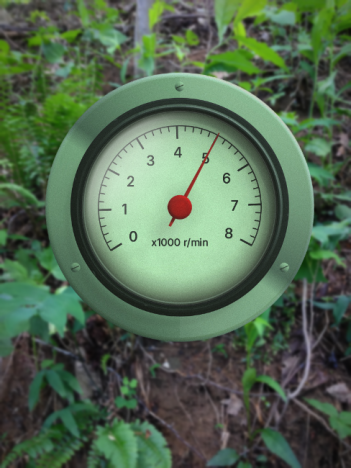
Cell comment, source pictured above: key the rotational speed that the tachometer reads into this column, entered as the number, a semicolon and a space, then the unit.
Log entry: 5000; rpm
